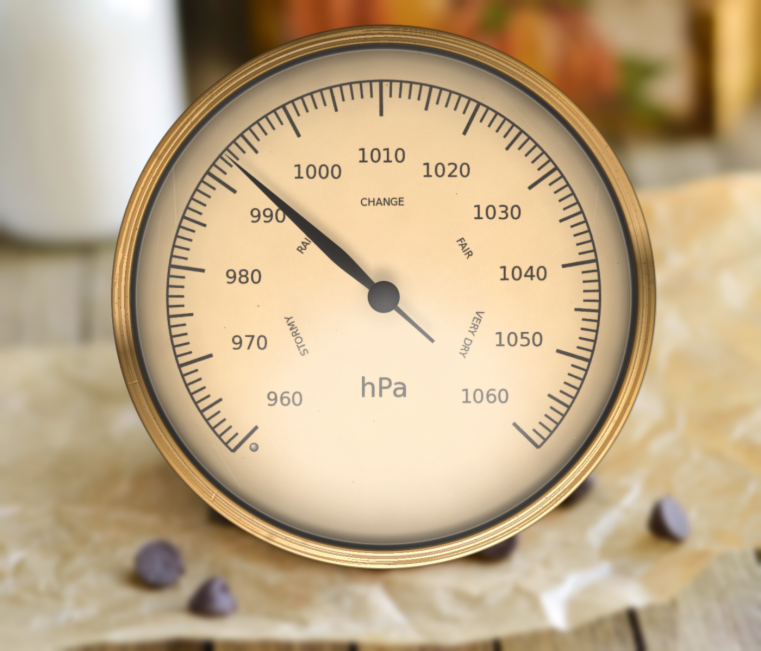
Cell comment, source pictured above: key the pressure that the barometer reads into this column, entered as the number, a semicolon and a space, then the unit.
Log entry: 992.5; hPa
